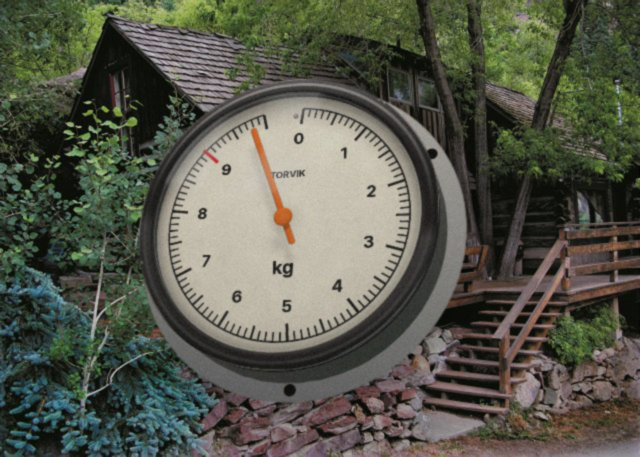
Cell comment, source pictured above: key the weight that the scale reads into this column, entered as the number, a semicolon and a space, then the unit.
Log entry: 9.8; kg
